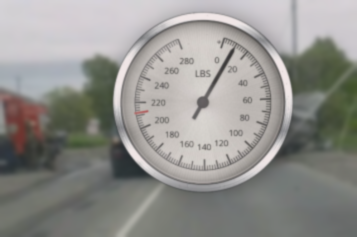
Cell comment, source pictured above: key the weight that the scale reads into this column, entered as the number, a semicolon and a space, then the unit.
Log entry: 10; lb
